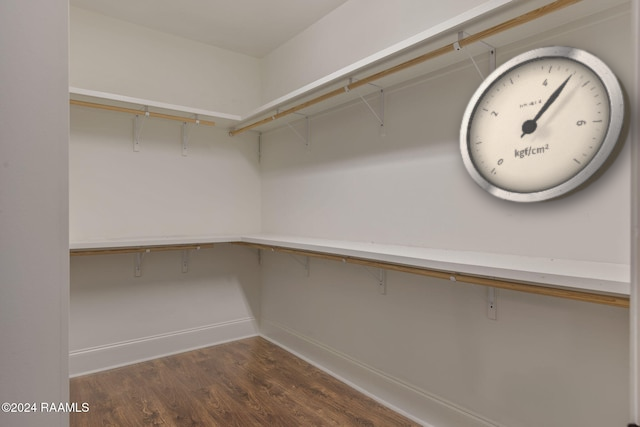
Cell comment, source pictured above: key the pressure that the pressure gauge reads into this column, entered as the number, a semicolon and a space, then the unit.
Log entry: 4.6; kg/cm²
